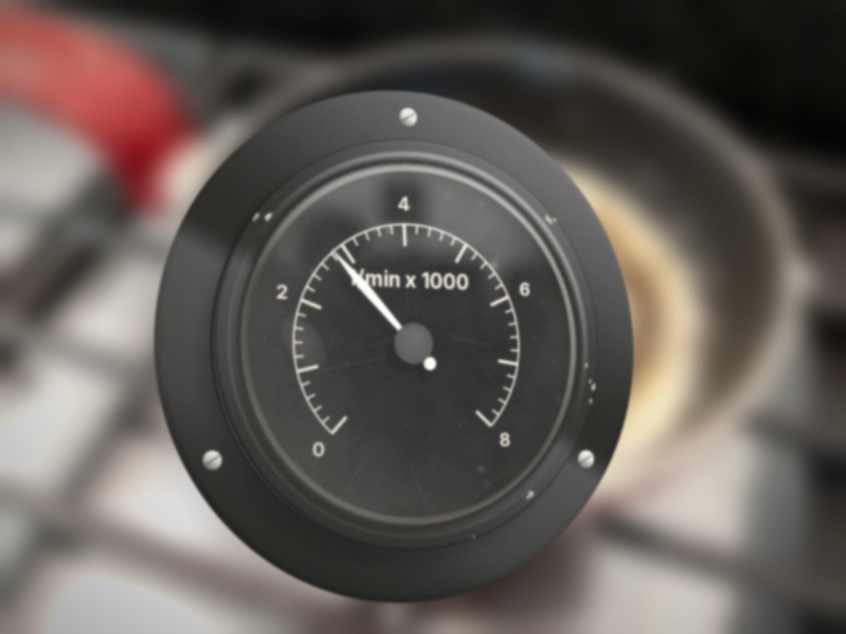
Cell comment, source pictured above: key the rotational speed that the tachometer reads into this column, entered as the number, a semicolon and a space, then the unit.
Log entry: 2800; rpm
